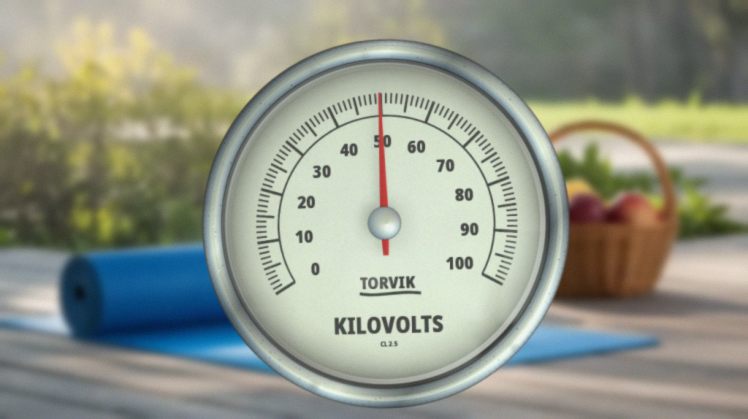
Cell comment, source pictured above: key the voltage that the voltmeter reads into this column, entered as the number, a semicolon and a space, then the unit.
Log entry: 50; kV
